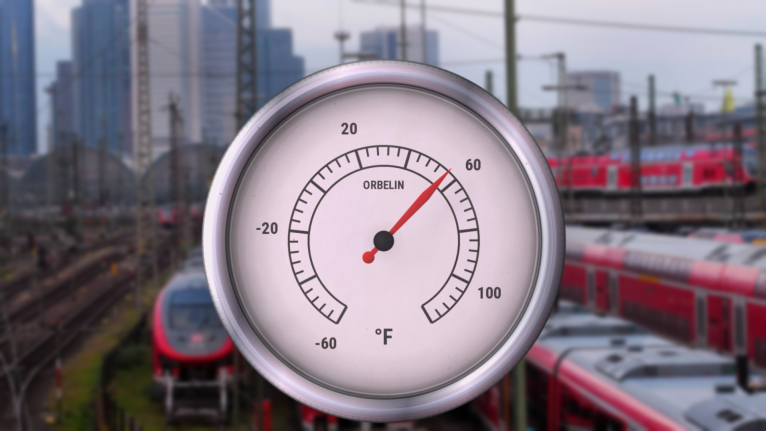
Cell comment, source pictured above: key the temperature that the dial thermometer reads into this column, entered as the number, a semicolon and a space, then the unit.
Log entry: 56; °F
